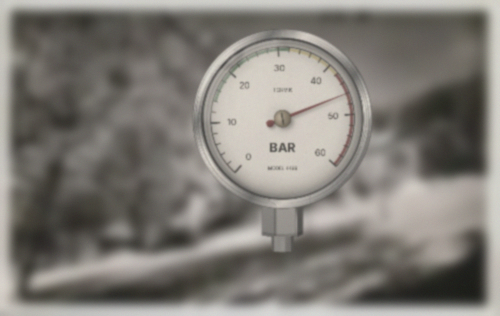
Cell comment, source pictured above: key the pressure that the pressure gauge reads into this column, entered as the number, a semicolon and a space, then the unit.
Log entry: 46; bar
